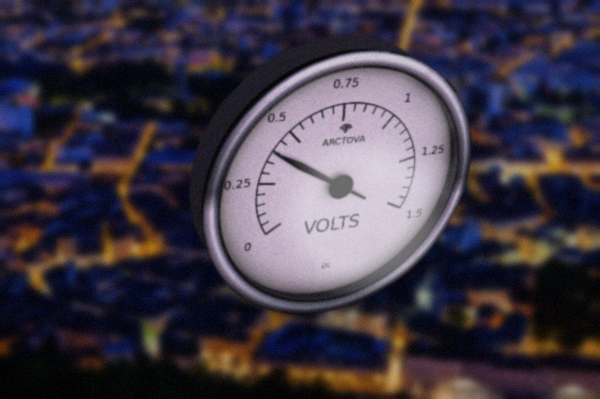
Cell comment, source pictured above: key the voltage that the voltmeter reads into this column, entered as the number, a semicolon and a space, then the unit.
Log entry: 0.4; V
